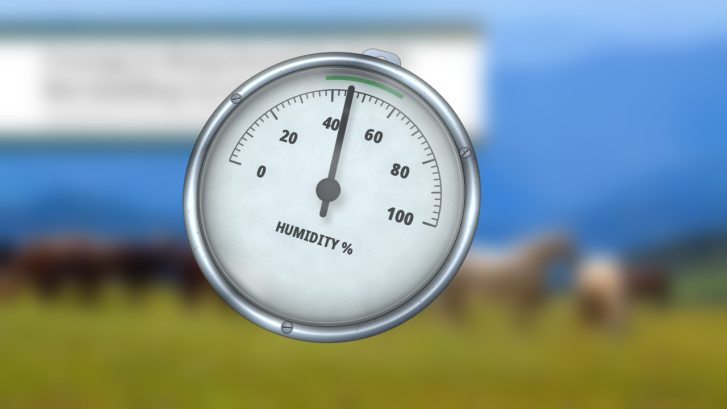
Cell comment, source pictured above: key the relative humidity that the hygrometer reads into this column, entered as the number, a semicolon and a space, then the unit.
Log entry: 46; %
